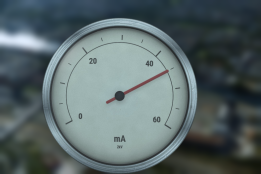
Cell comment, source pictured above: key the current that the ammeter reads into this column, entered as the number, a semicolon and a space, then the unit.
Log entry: 45; mA
